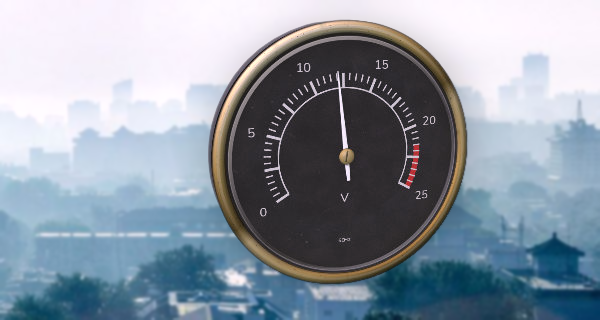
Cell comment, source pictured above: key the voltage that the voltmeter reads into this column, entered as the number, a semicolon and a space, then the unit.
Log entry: 12; V
